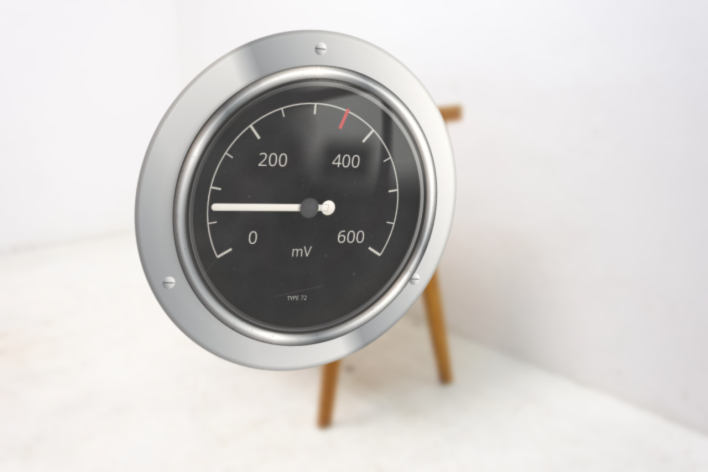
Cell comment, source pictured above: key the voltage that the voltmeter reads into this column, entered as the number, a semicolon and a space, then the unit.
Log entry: 75; mV
